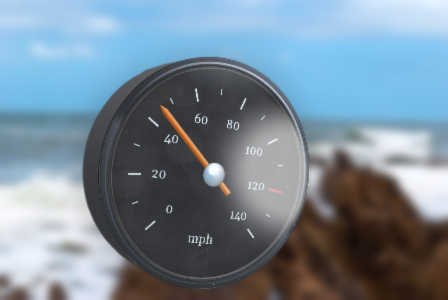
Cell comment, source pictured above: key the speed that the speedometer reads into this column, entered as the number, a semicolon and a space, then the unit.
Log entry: 45; mph
